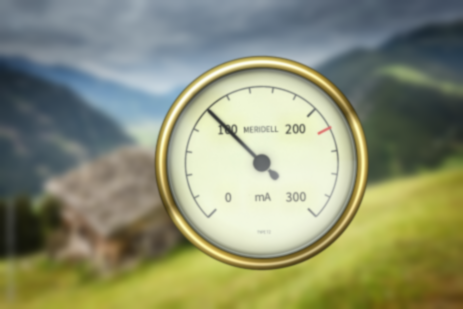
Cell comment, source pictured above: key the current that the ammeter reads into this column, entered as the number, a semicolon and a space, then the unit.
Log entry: 100; mA
